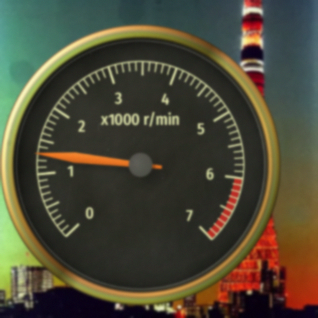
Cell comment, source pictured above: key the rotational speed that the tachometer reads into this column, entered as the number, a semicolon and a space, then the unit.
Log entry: 1300; rpm
